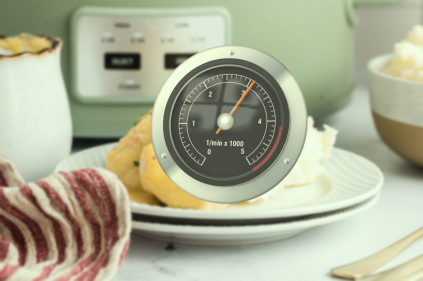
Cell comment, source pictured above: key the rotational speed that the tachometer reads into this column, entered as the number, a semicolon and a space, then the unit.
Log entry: 3100; rpm
